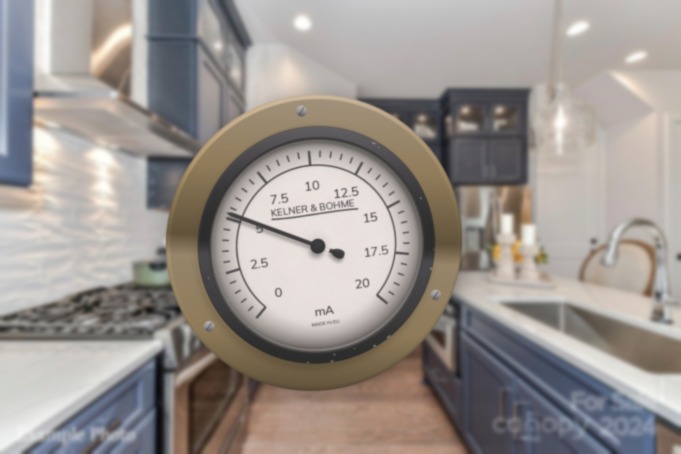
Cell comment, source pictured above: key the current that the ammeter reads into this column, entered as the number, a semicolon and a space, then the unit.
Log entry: 5.25; mA
